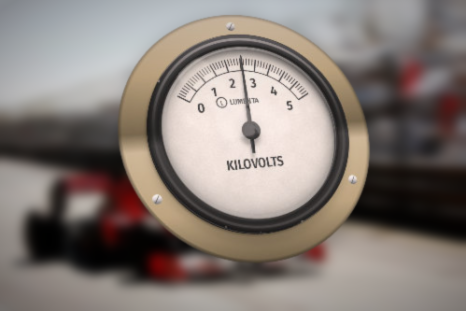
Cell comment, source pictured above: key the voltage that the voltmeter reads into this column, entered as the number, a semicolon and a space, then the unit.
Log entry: 2.5; kV
